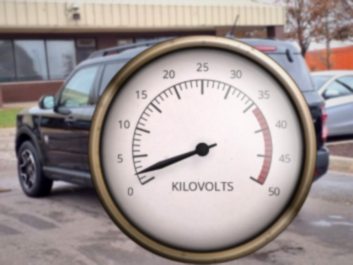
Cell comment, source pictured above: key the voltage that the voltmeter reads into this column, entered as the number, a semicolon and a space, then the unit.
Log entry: 2; kV
